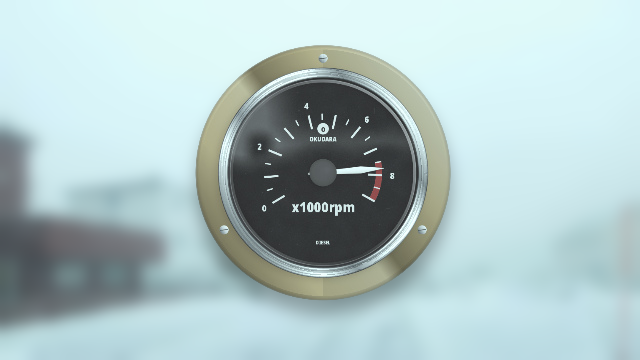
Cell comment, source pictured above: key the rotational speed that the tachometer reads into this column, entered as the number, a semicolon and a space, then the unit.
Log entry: 7750; rpm
